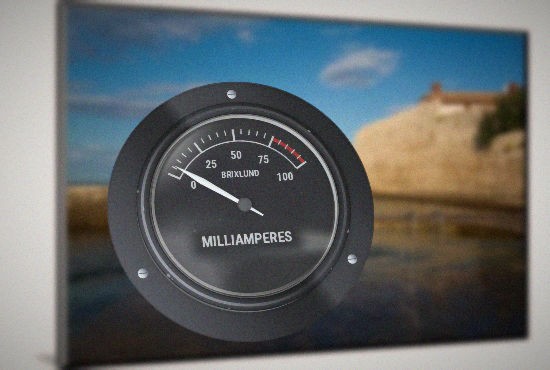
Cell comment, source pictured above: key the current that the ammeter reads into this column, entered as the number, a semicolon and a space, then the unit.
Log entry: 5; mA
